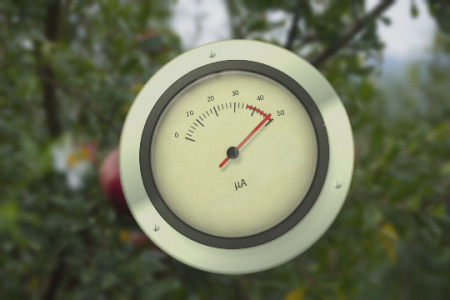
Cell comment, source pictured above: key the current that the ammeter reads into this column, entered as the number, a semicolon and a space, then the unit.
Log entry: 48; µA
